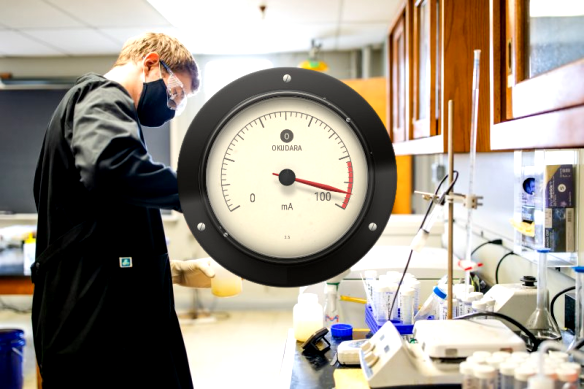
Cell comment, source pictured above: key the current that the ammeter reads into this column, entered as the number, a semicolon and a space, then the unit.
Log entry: 94; mA
